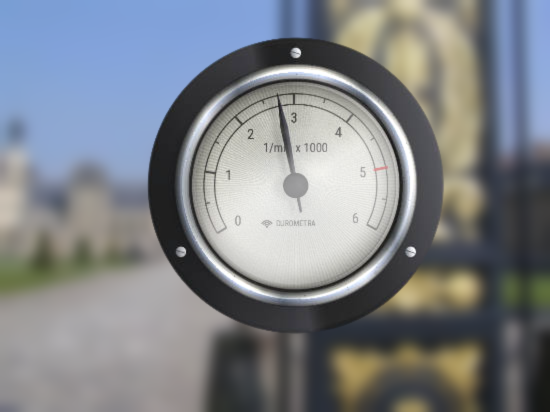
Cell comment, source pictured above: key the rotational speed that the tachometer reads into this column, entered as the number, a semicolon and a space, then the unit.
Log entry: 2750; rpm
